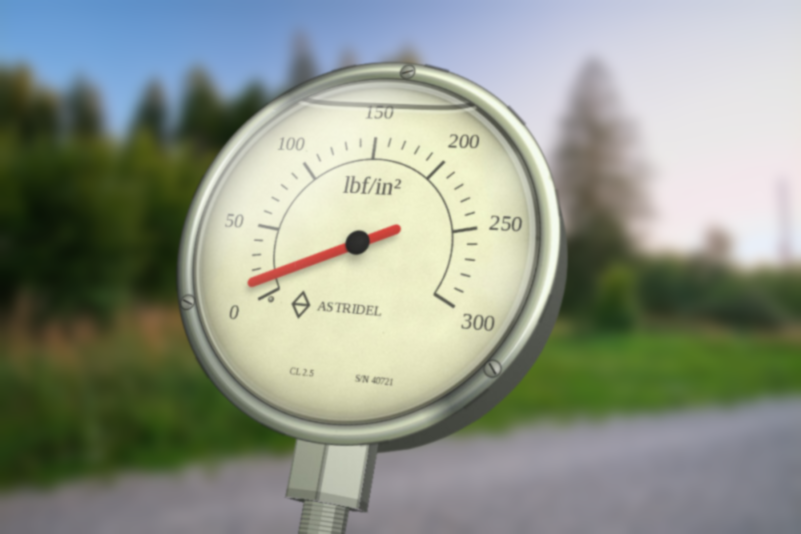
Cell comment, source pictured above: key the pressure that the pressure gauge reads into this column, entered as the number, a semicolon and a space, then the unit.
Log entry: 10; psi
